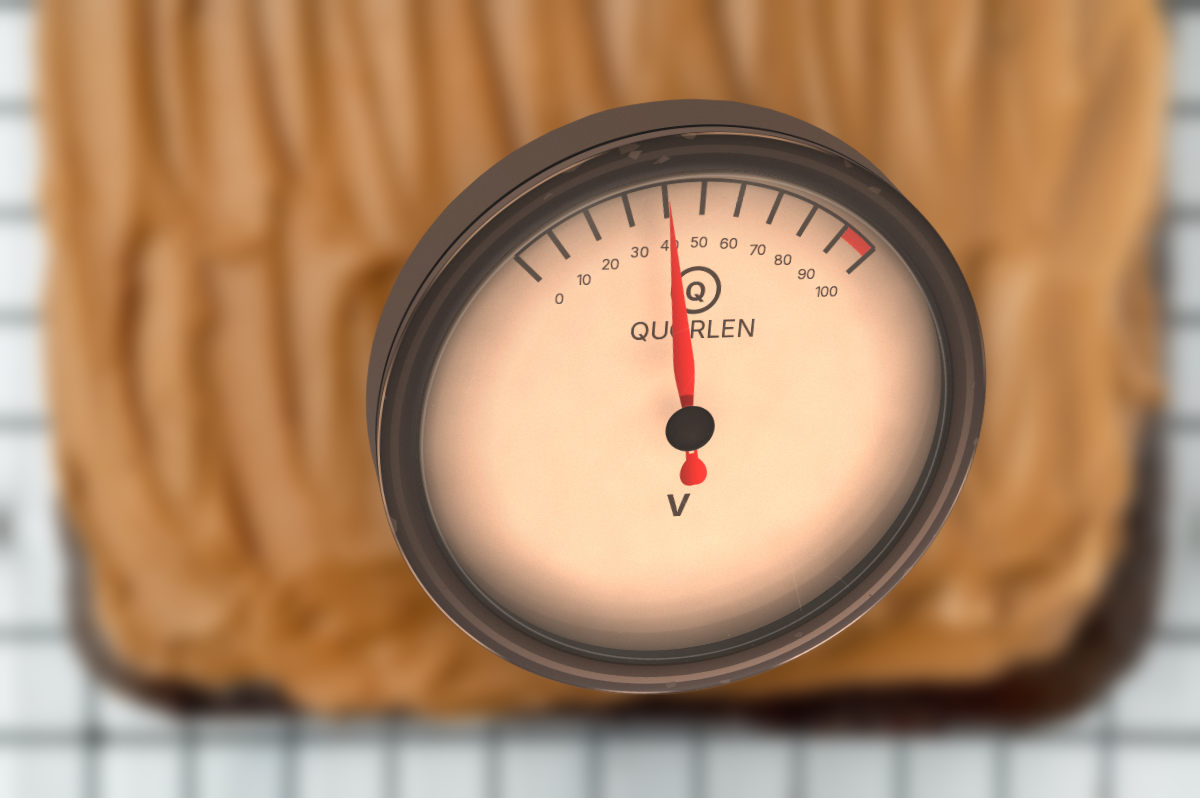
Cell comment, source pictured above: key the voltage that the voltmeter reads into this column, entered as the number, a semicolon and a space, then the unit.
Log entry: 40; V
